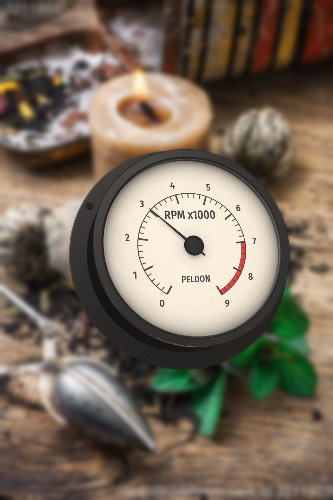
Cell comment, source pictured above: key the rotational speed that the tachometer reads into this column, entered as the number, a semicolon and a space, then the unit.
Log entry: 3000; rpm
